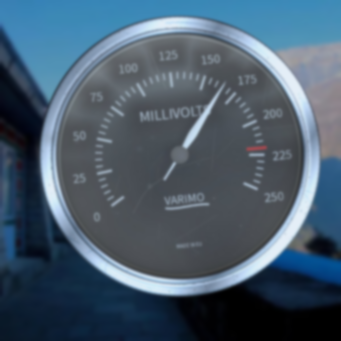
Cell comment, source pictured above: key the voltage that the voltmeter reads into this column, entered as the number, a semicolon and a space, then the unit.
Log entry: 165; mV
